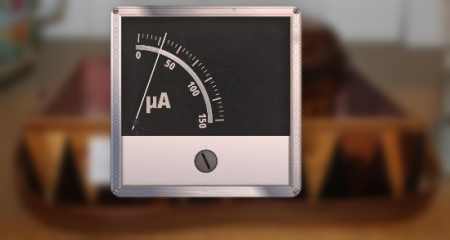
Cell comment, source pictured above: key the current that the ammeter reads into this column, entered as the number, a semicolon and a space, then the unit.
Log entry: 30; µA
